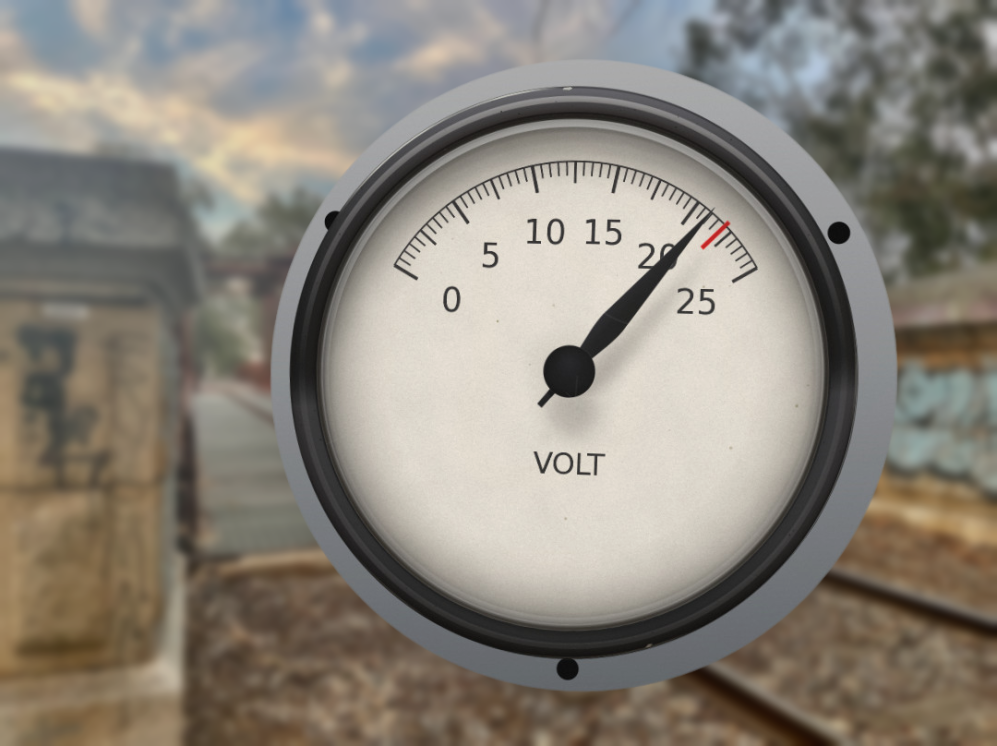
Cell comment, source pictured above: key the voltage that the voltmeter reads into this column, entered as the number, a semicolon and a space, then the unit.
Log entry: 21; V
